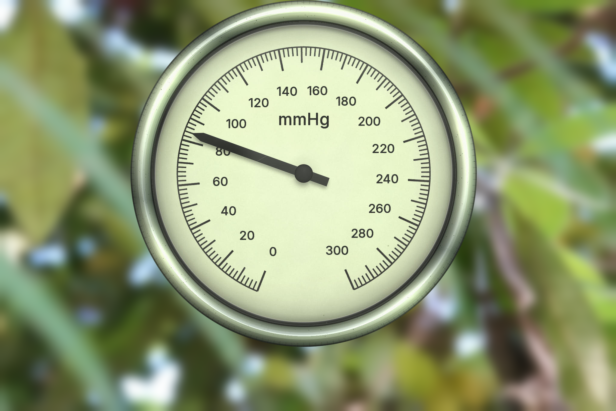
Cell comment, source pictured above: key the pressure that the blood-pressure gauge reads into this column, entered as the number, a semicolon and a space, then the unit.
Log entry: 84; mmHg
